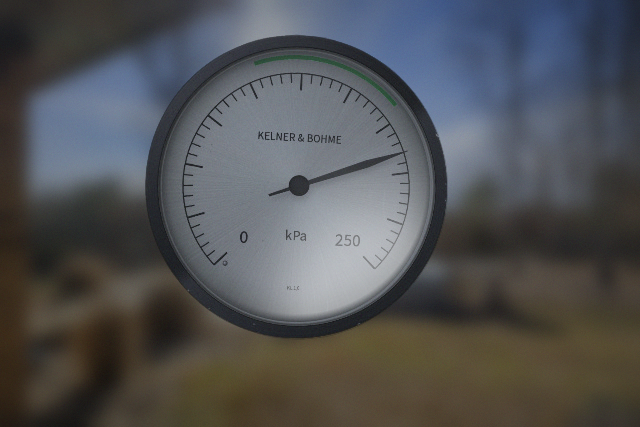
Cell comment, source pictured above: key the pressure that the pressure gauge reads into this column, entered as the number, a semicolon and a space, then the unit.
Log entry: 190; kPa
